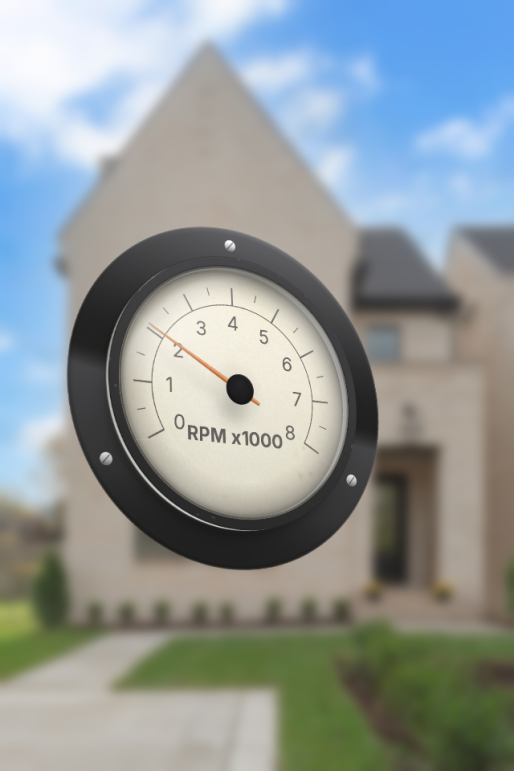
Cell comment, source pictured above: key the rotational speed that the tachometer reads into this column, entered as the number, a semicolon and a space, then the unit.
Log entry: 2000; rpm
